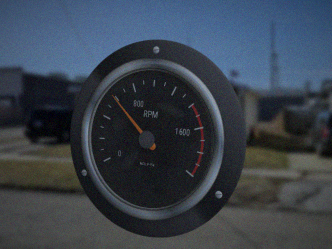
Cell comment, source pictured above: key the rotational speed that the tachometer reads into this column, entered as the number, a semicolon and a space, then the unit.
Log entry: 600; rpm
